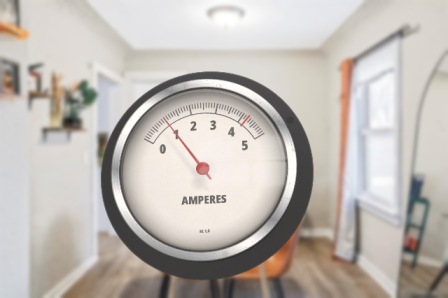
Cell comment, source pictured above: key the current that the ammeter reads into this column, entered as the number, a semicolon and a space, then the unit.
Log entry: 1; A
